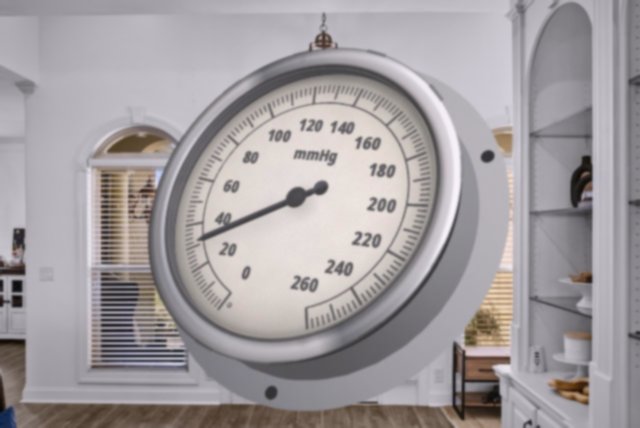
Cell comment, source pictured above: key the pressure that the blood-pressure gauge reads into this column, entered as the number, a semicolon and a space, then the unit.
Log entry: 30; mmHg
